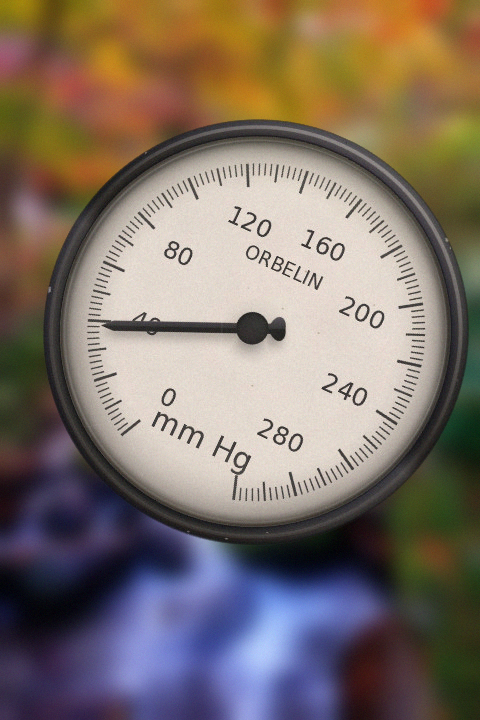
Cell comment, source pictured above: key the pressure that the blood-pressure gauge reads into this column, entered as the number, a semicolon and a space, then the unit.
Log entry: 38; mmHg
